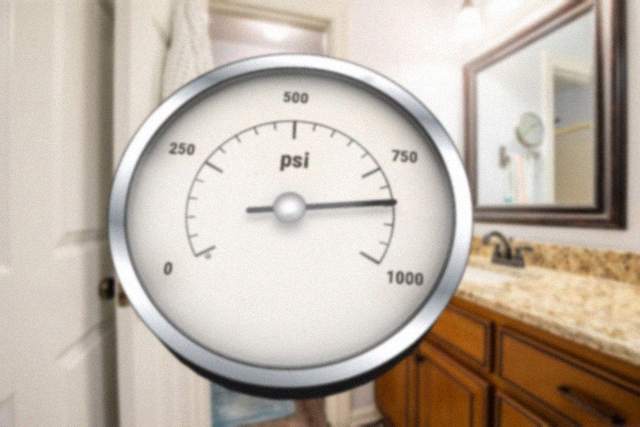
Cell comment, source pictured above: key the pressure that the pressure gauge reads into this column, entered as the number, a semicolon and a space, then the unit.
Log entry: 850; psi
